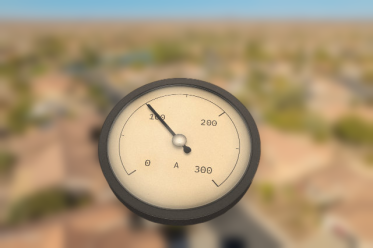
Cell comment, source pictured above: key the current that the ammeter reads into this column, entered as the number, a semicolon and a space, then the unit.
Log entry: 100; A
